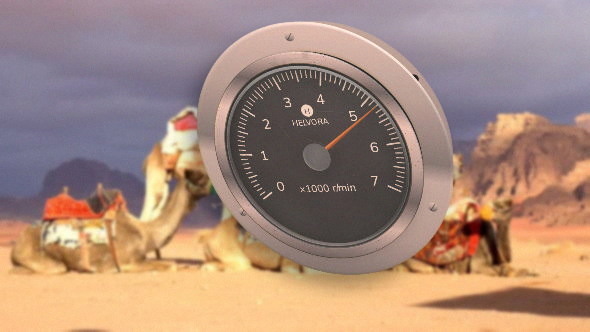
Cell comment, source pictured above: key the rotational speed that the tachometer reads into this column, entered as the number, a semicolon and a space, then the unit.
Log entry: 5200; rpm
